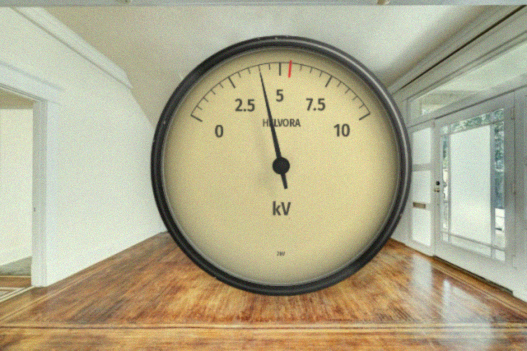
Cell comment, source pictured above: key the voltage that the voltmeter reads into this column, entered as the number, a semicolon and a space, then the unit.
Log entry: 4; kV
